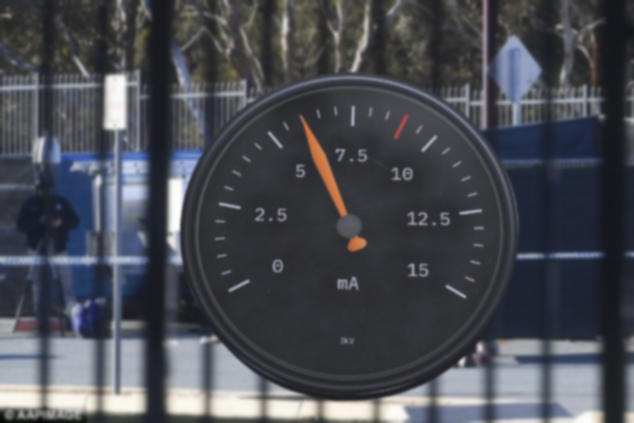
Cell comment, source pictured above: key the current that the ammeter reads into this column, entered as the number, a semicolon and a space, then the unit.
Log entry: 6; mA
